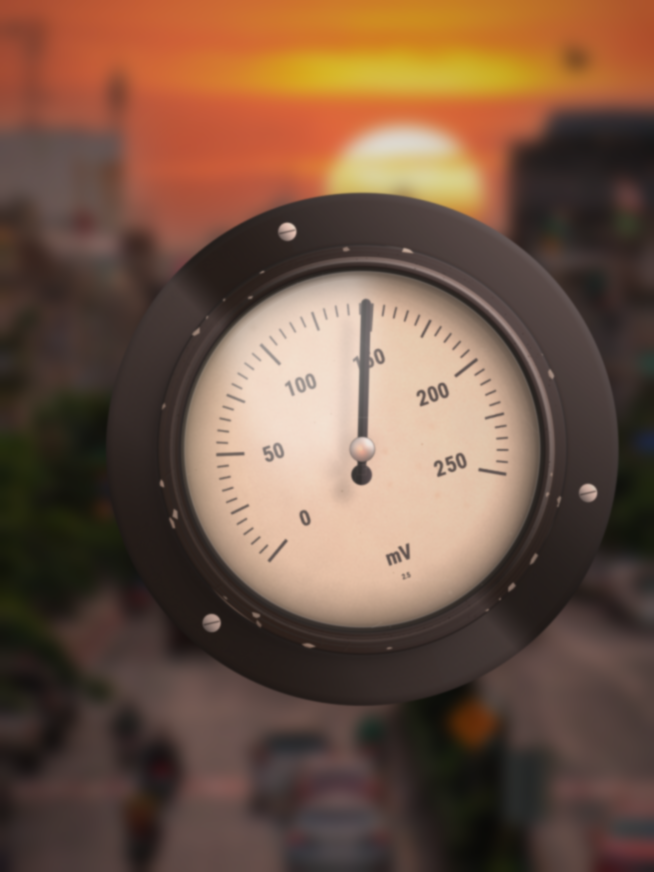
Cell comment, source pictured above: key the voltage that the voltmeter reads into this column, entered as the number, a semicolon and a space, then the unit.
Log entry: 147.5; mV
